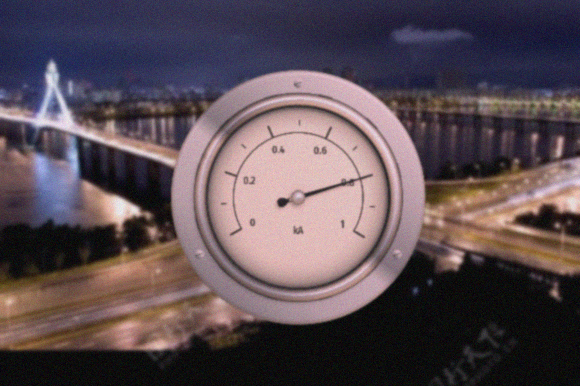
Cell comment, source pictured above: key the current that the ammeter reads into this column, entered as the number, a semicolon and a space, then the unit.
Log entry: 0.8; kA
